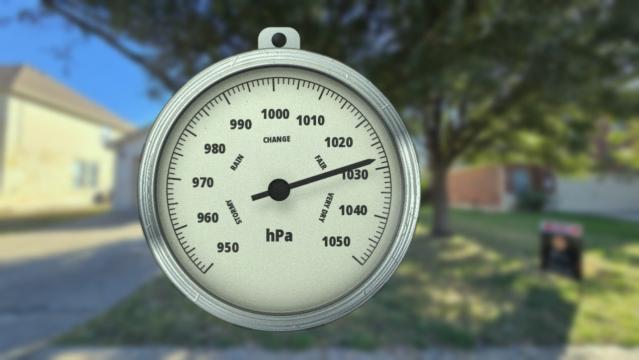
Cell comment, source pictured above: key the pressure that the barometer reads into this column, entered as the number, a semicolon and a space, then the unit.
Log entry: 1028; hPa
